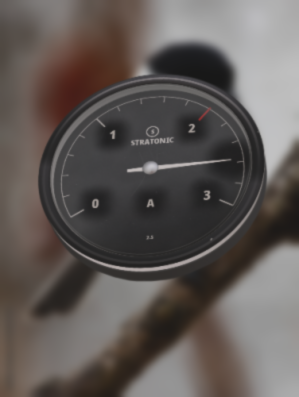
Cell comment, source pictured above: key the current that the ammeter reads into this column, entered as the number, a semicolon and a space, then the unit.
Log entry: 2.6; A
